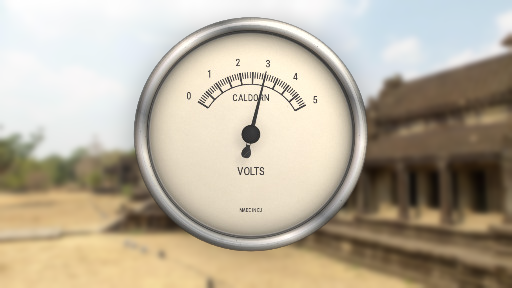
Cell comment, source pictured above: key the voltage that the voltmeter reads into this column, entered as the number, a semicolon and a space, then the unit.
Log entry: 3; V
